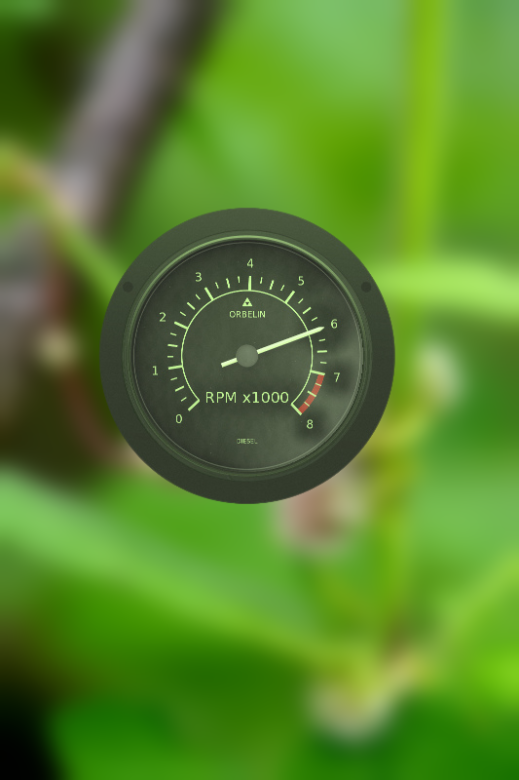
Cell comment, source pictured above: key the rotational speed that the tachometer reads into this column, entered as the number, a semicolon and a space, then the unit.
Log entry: 6000; rpm
